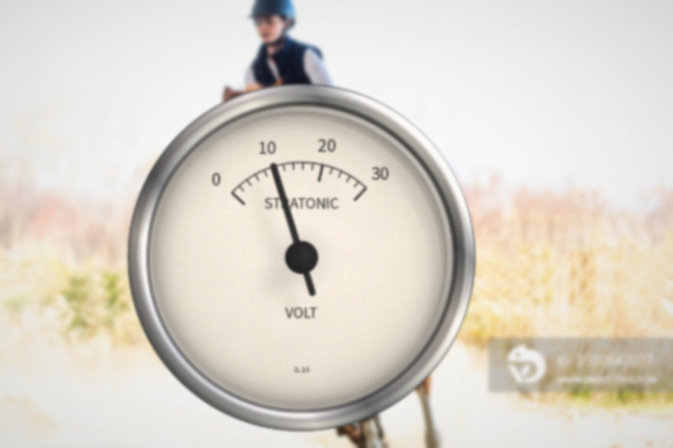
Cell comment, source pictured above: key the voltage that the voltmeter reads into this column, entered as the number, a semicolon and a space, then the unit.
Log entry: 10; V
